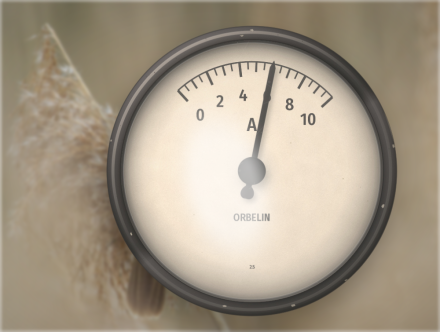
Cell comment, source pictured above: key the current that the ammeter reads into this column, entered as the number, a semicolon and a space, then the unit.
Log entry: 6; A
